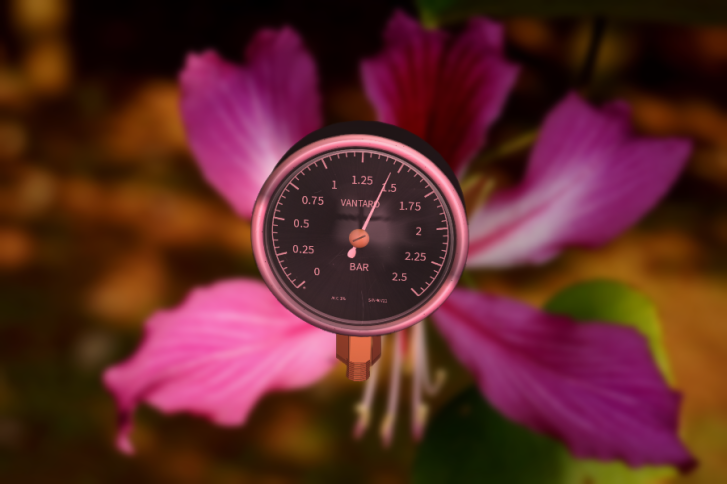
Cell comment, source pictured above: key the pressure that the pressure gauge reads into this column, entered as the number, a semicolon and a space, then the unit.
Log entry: 1.45; bar
